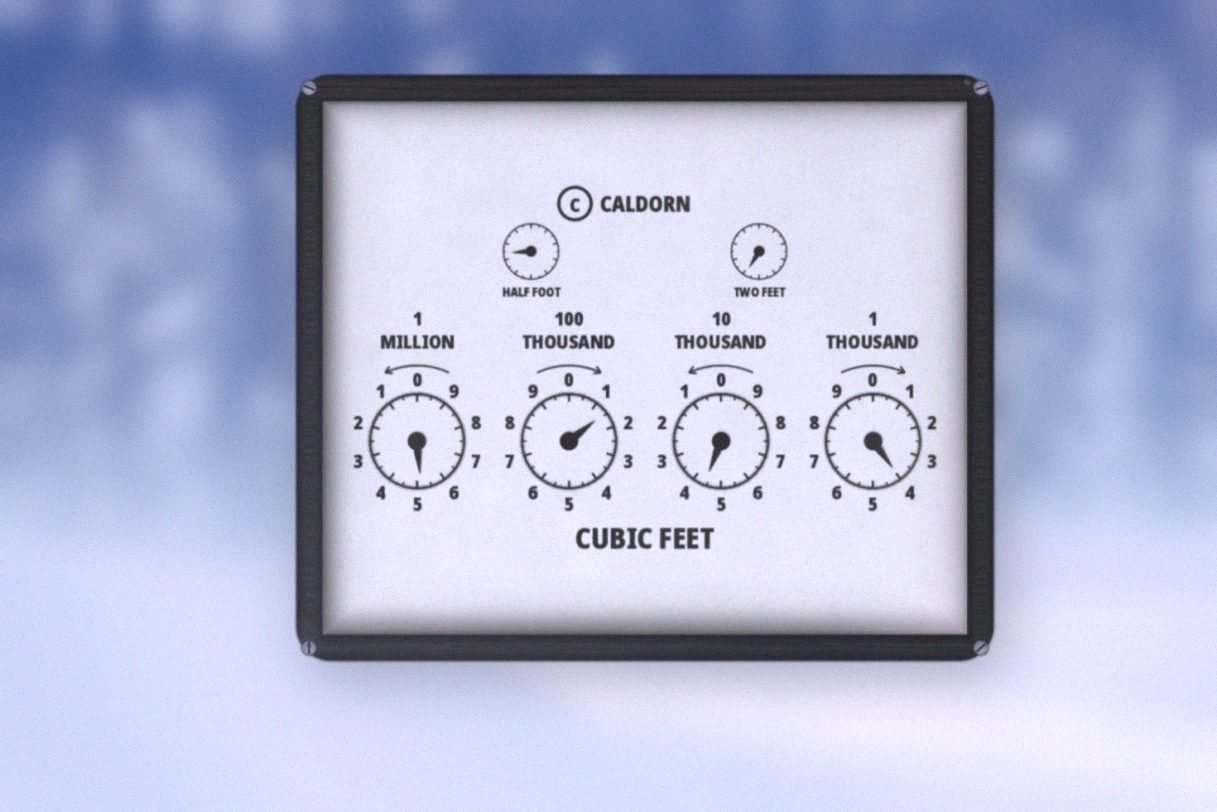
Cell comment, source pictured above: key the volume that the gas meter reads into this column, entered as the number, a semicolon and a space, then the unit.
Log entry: 514400; ft³
